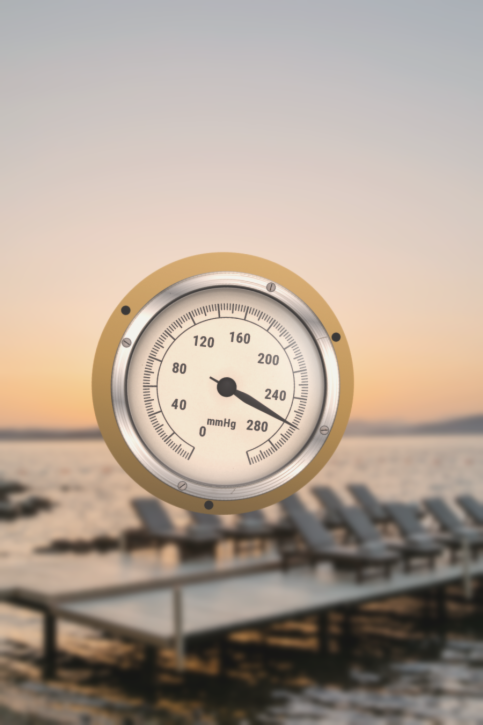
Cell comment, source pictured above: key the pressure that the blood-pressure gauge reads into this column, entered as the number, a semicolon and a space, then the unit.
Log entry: 260; mmHg
